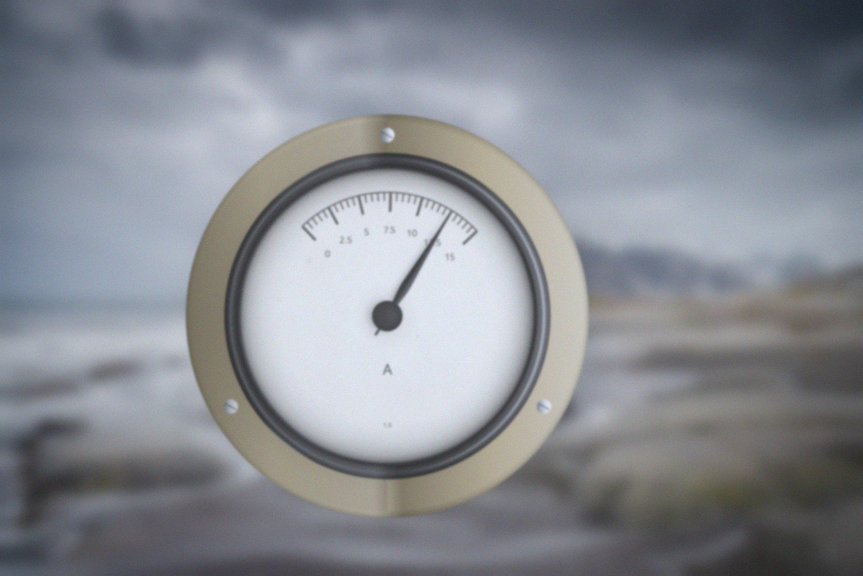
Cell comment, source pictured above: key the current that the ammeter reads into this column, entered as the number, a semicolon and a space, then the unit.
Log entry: 12.5; A
